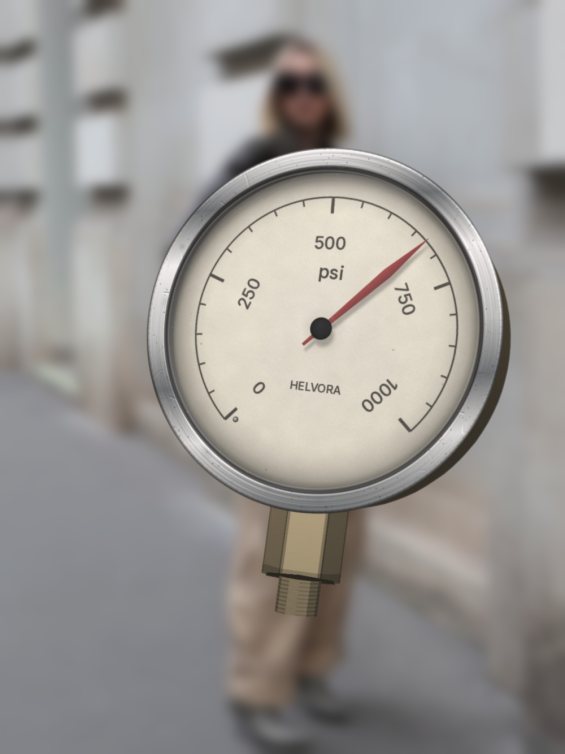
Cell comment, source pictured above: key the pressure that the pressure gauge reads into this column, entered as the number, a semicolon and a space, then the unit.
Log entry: 675; psi
